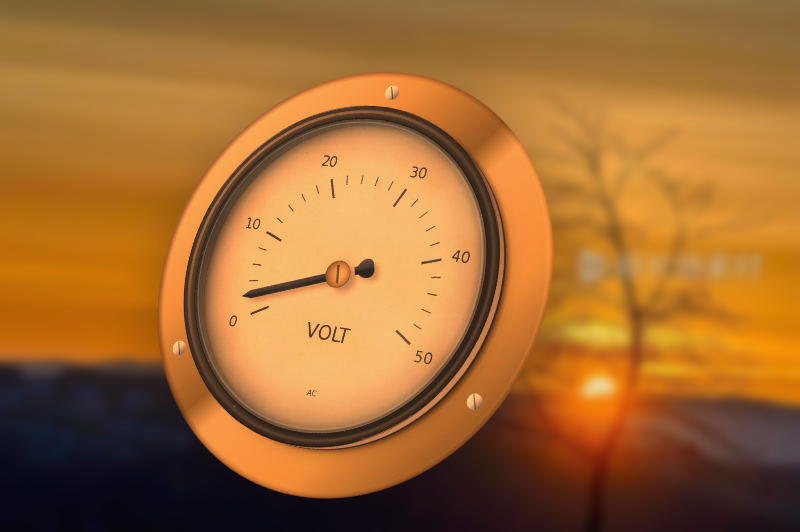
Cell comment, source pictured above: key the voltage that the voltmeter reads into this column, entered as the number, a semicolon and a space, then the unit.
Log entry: 2; V
